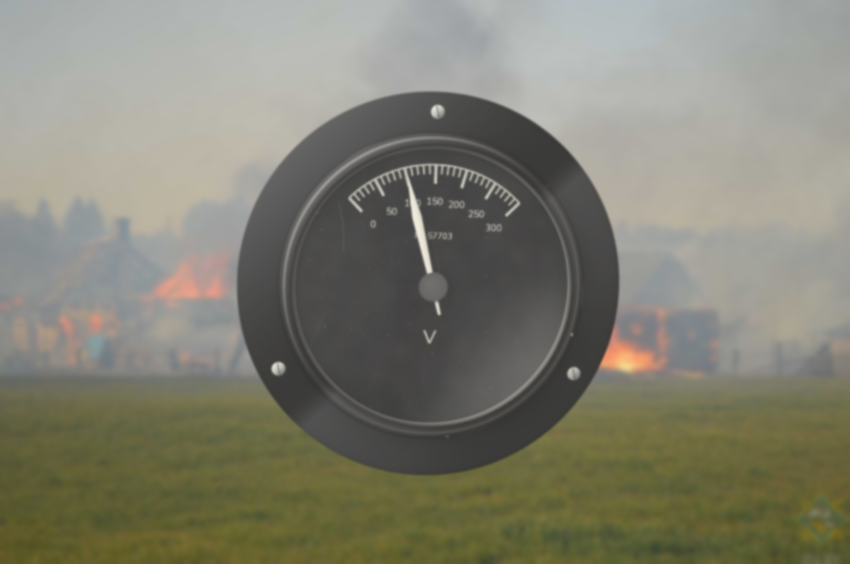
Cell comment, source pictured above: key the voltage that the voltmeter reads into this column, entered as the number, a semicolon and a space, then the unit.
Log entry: 100; V
